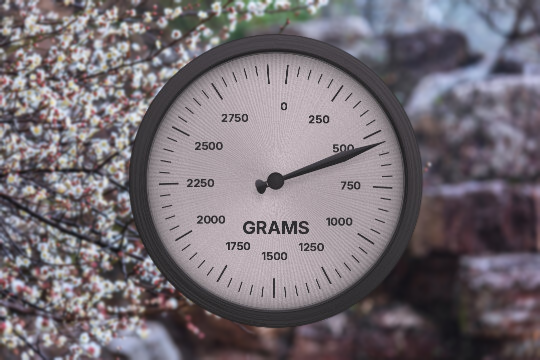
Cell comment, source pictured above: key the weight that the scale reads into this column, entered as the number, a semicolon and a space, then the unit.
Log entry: 550; g
